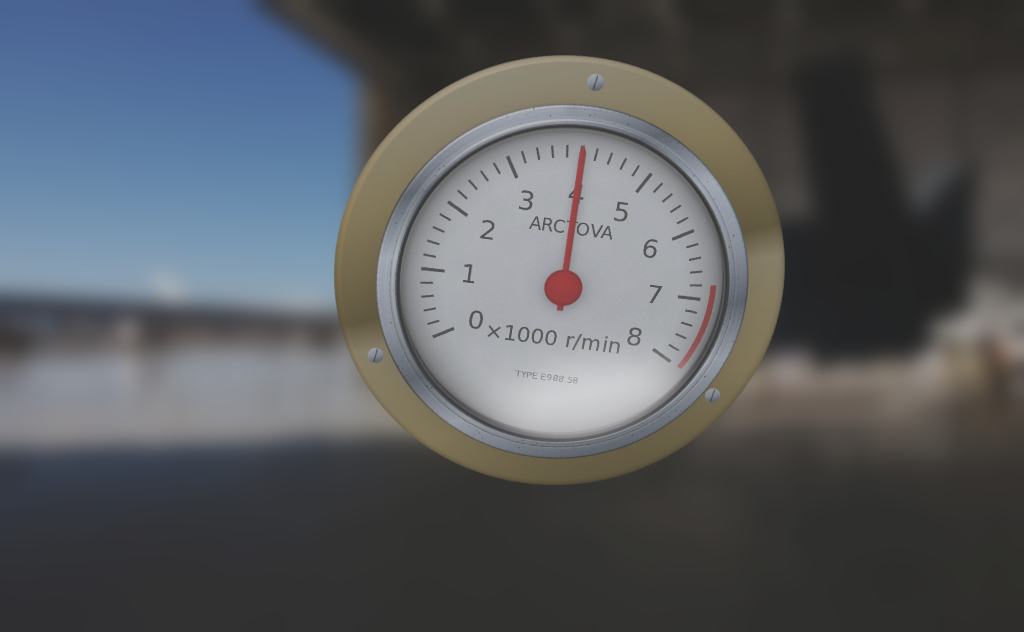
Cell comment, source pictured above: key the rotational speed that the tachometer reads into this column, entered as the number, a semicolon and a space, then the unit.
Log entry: 4000; rpm
